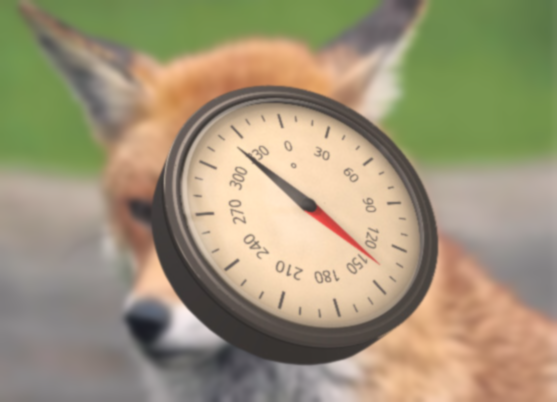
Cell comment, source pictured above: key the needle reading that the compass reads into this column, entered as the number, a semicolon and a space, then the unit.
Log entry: 140; °
